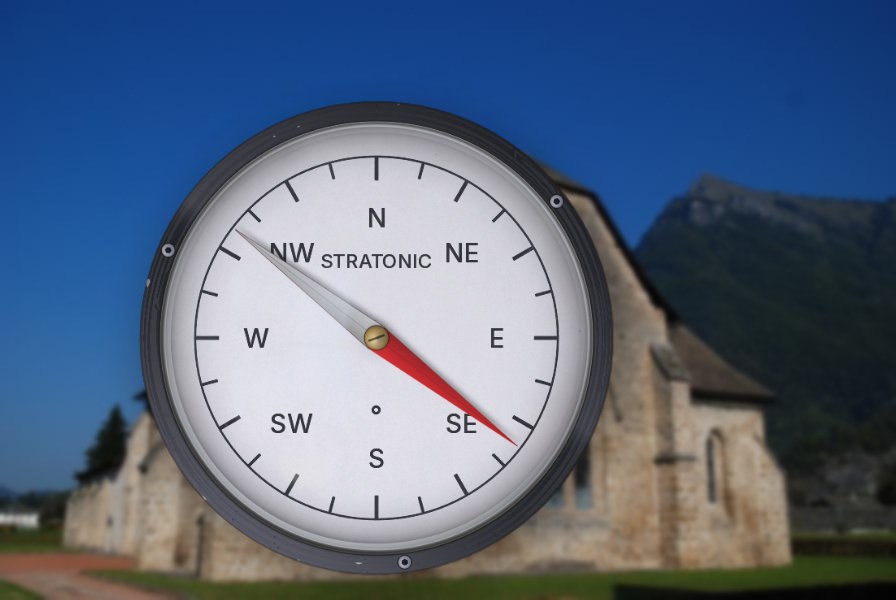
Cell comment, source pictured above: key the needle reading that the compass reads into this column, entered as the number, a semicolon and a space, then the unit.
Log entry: 127.5; °
